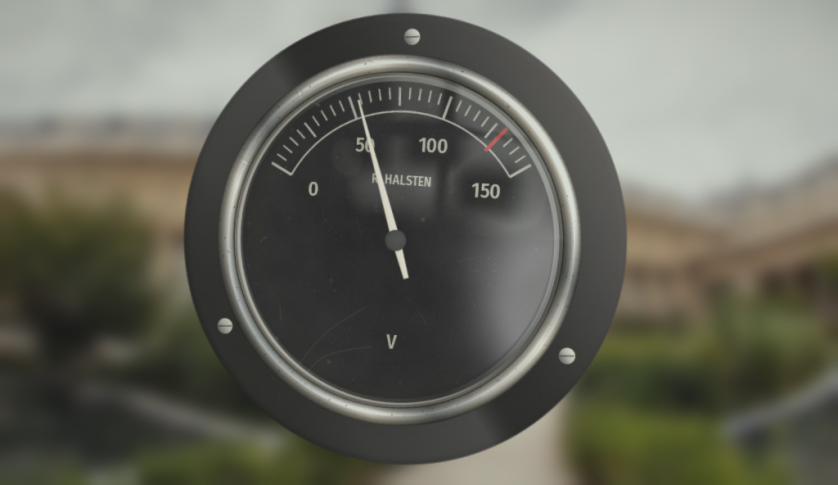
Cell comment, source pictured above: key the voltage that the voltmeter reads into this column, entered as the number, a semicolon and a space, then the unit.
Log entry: 55; V
